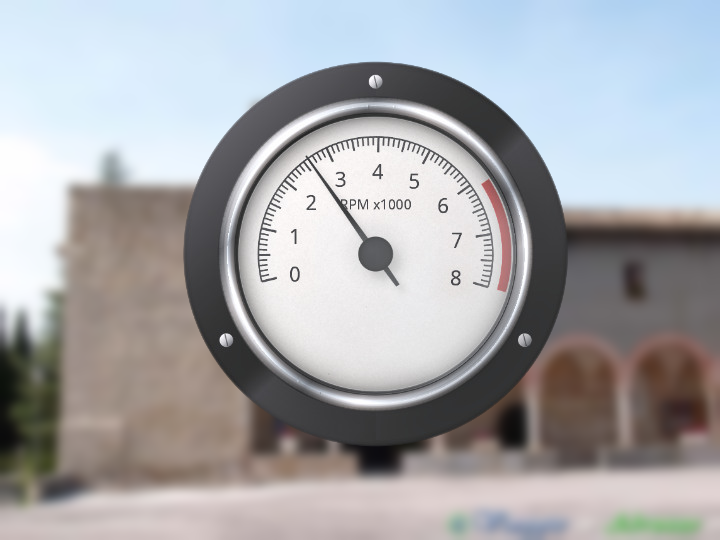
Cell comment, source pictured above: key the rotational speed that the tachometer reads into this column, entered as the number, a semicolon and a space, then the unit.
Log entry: 2600; rpm
